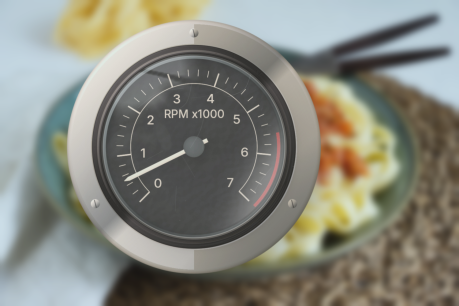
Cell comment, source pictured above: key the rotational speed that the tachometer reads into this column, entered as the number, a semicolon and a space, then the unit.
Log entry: 500; rpm
